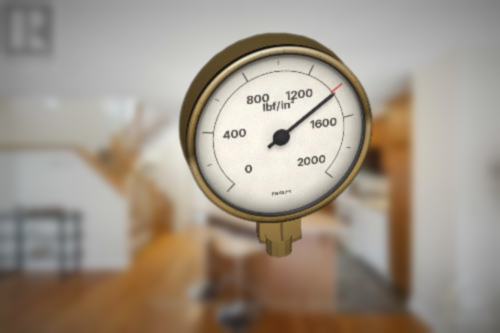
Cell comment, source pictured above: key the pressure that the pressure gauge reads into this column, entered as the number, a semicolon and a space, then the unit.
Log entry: 1400; psi
